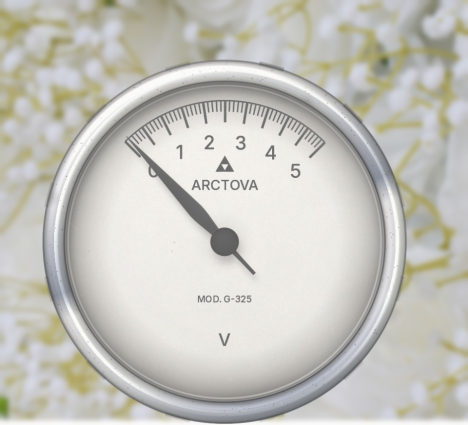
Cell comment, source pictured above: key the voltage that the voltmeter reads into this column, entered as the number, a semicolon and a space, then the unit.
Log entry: 0.1; V
